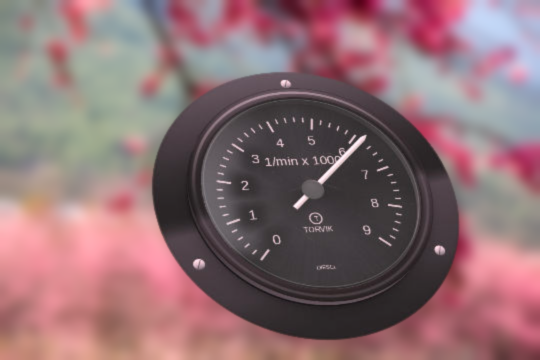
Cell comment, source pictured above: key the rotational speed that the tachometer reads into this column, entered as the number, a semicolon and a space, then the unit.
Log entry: 6200; rpm
